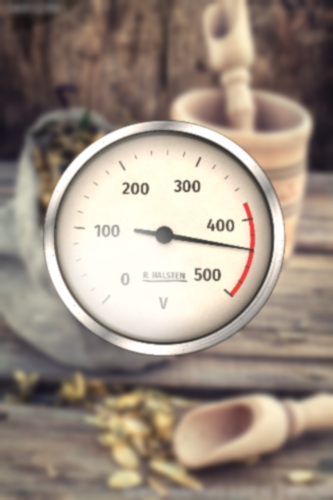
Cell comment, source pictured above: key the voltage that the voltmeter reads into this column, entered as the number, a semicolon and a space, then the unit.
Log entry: 440; V
